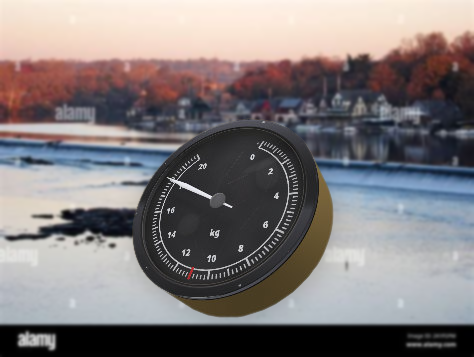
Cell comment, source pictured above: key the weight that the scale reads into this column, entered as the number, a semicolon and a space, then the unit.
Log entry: 18; kg
